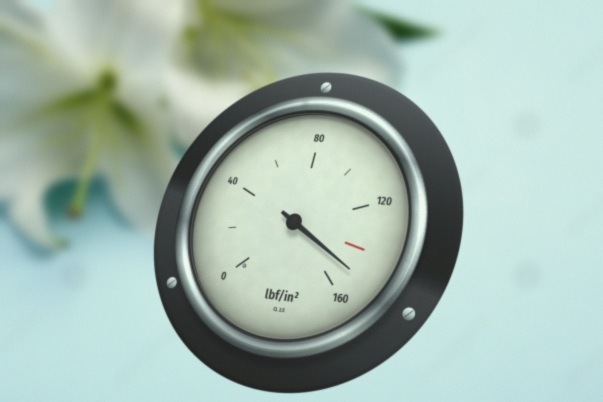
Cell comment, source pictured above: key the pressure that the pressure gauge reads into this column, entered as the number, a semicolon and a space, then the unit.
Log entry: 150; psi
